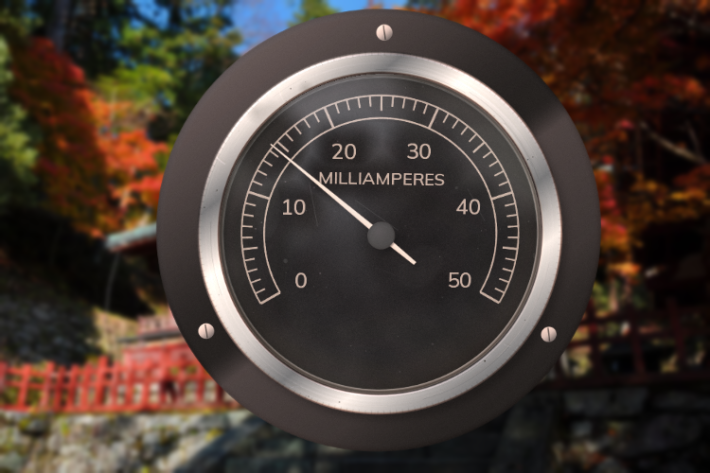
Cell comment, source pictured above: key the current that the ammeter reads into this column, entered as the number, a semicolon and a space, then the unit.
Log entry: 14.5; mA
